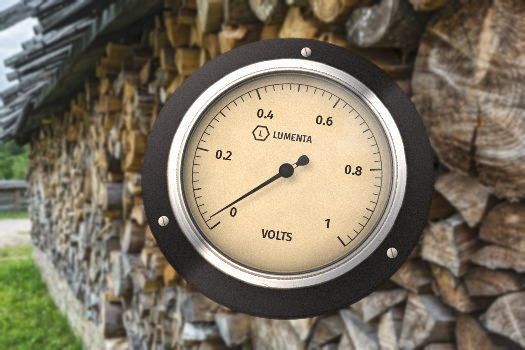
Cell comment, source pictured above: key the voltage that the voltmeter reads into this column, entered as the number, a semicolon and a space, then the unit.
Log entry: 0.02; V
